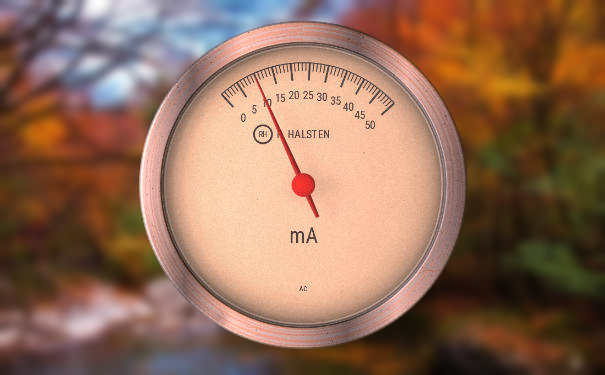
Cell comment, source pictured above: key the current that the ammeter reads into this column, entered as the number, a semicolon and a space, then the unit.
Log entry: 10; mA
